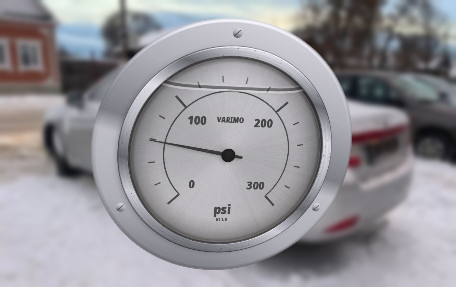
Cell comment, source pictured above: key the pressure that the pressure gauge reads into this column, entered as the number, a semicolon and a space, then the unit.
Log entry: 60; psi
